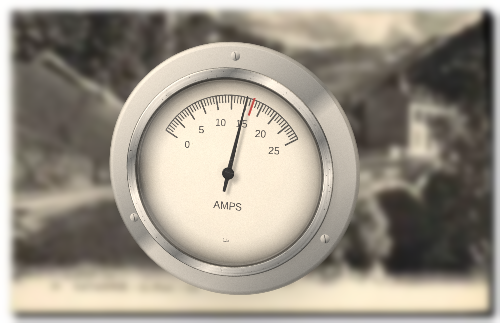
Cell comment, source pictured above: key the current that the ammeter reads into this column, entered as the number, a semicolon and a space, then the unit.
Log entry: 15; A
